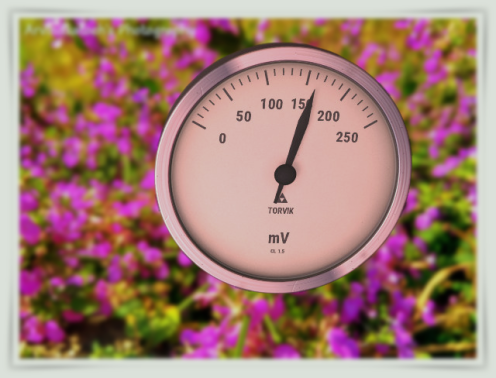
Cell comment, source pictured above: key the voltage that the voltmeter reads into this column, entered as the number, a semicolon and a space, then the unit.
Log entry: 160; mV
